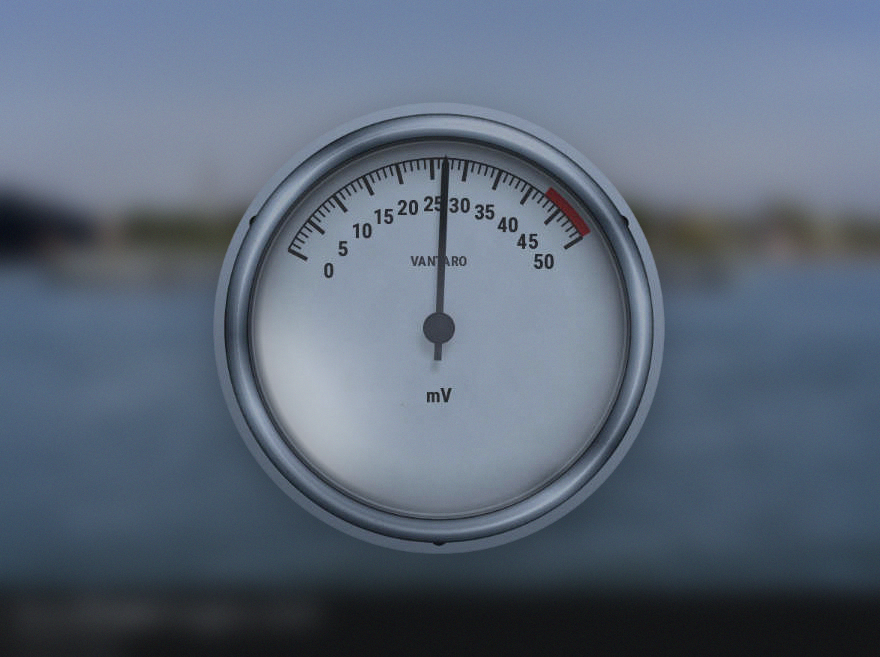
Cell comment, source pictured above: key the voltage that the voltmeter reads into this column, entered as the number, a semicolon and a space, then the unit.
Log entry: 27; mV
